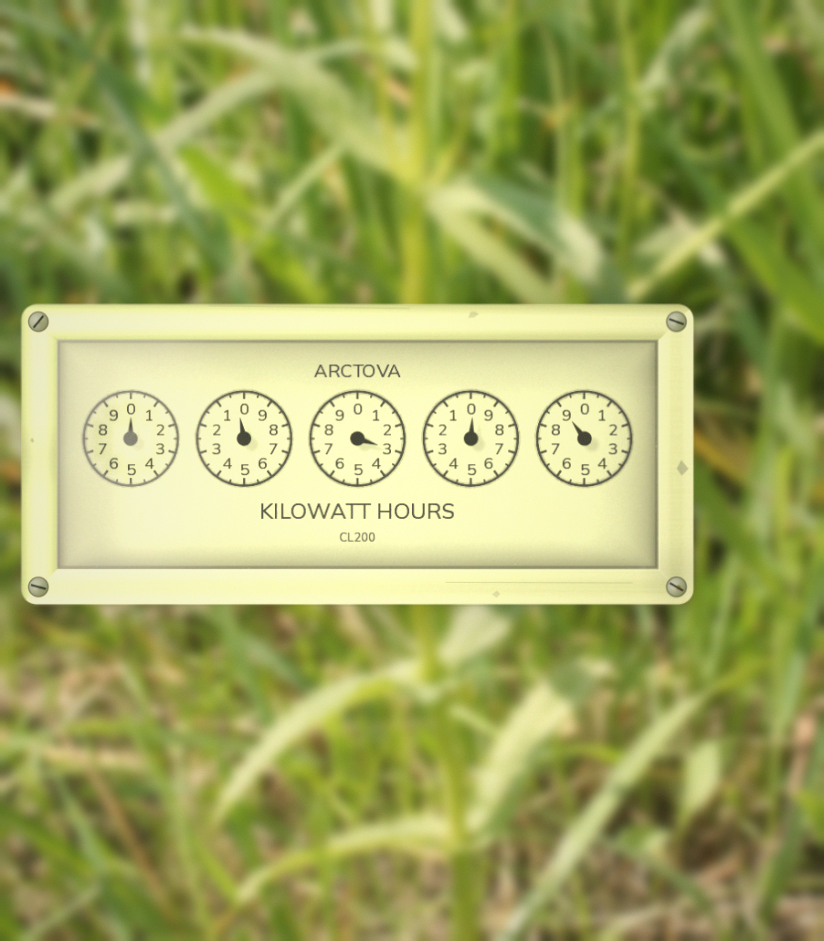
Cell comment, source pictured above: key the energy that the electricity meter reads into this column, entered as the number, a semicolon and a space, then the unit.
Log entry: 299; kWh
